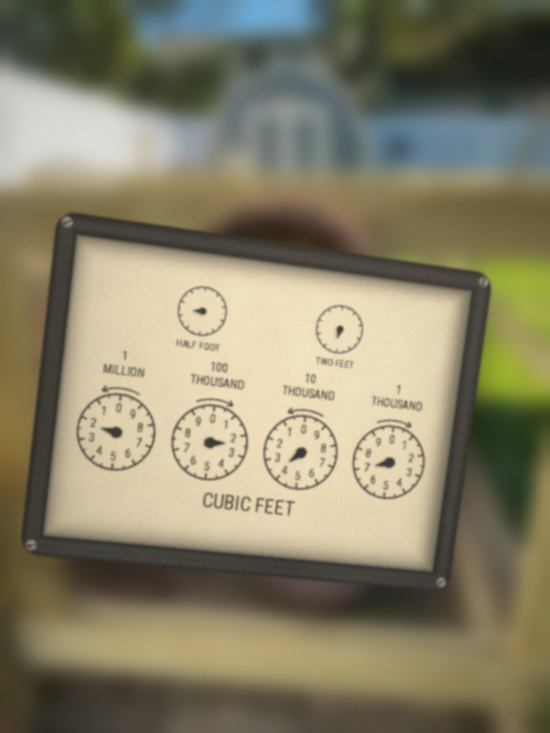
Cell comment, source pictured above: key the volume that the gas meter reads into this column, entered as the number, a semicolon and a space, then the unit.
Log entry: 223700; ft³
